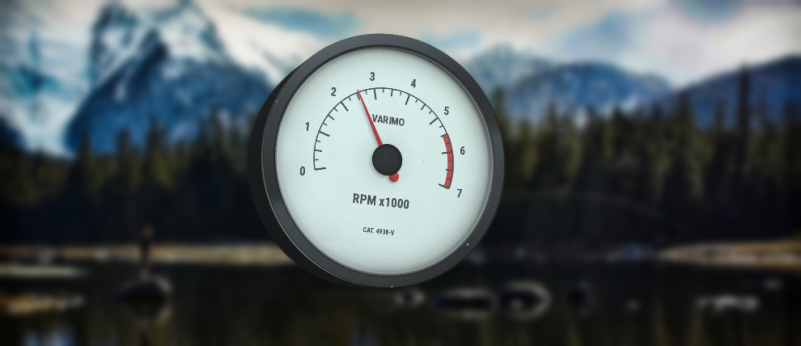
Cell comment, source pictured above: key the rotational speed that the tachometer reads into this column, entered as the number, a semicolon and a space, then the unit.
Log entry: 2500; rpm
